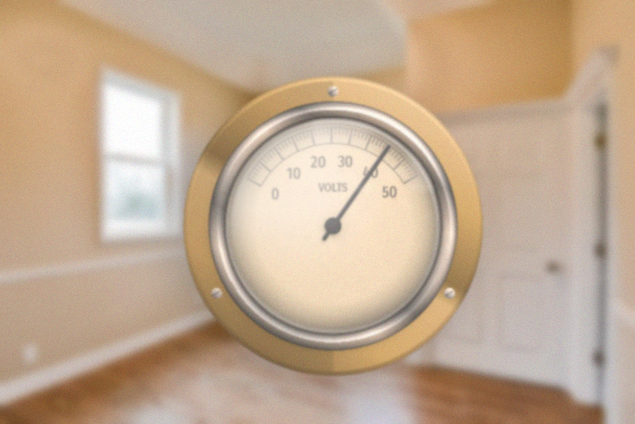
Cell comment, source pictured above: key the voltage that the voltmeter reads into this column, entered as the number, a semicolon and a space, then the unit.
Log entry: 40; V
